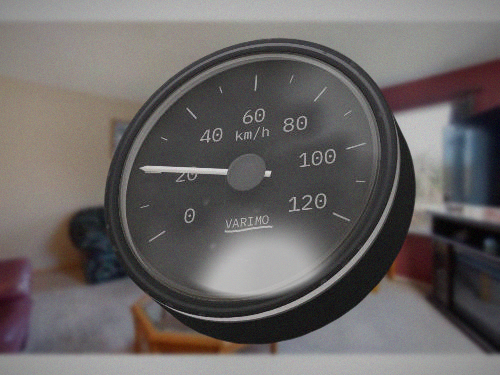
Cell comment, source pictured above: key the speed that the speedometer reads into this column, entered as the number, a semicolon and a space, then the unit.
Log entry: 20; km/h
